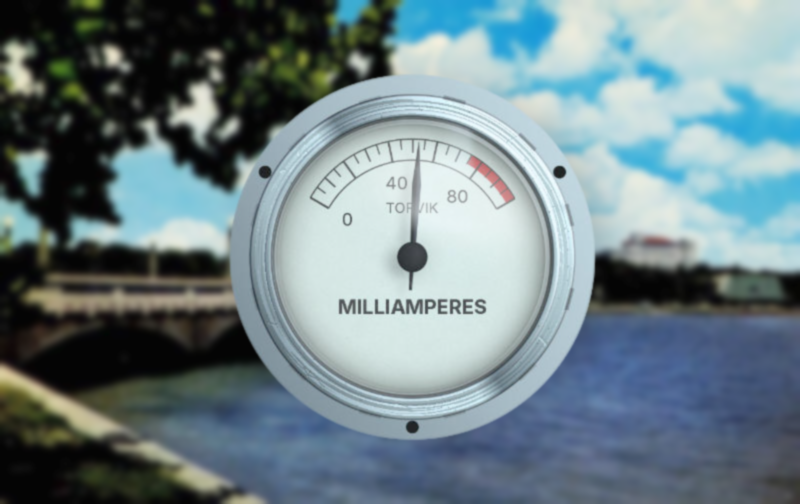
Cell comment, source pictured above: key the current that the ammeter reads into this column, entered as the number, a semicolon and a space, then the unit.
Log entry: 52.5; mA
